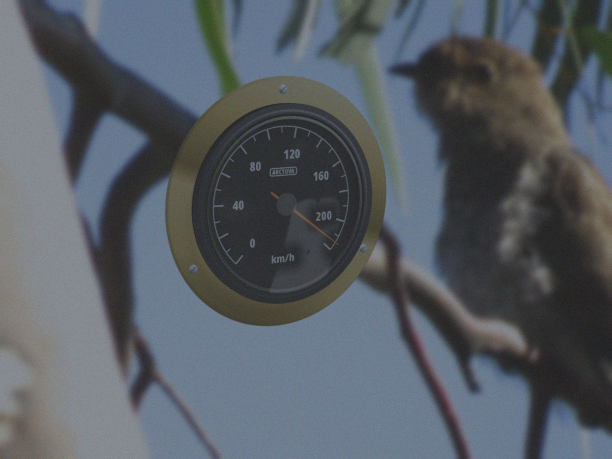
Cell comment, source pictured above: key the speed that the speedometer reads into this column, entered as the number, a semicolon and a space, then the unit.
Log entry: 215; km/h
